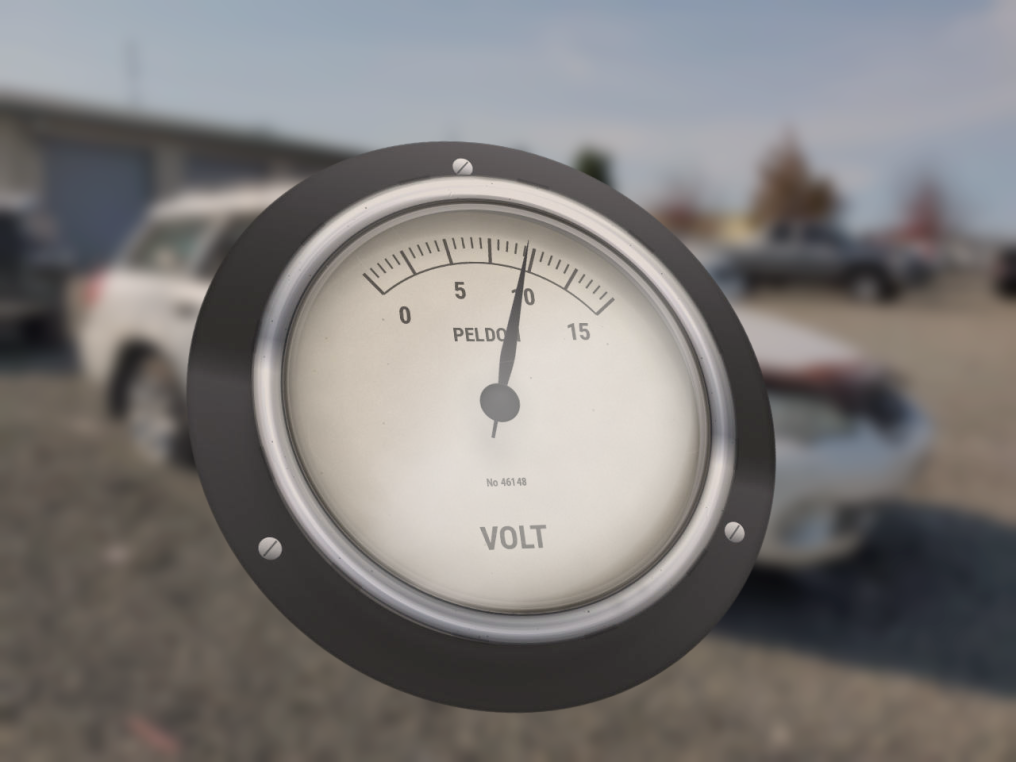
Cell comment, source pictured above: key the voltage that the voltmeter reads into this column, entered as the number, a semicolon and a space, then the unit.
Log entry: 9.5; V
